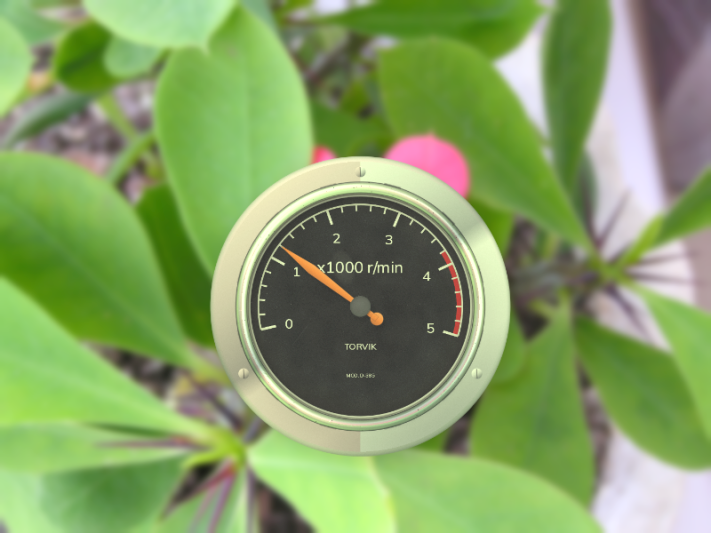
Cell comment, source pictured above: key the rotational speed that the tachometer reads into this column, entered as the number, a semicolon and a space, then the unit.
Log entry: 1200; rpm
